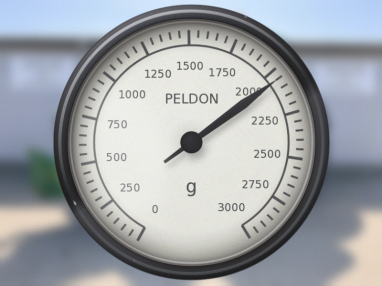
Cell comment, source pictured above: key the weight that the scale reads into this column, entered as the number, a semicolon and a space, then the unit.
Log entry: 2050; g
